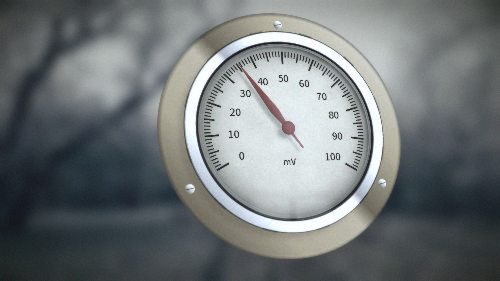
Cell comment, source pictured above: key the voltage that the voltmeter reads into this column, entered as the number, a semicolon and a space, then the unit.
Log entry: 35; mV
